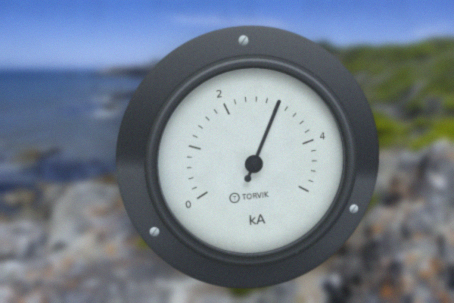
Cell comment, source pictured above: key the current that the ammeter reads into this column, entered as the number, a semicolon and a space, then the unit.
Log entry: 3; kA
